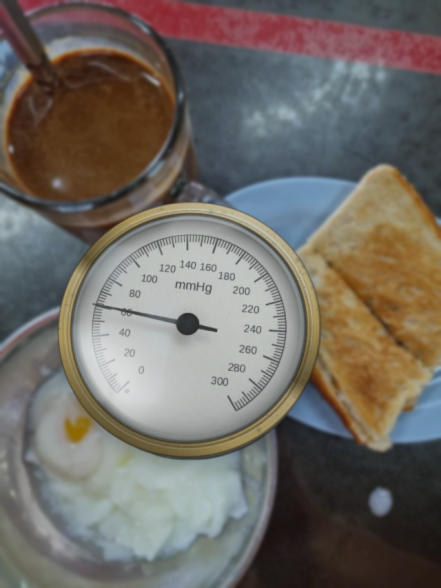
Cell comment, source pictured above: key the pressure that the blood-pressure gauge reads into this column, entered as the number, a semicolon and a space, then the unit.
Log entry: 60; mmHg
